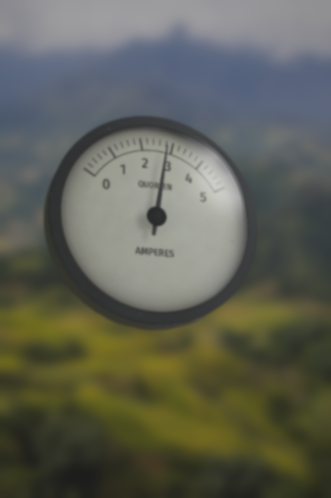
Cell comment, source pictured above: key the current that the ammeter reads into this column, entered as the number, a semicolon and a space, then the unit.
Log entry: 2.8; A
